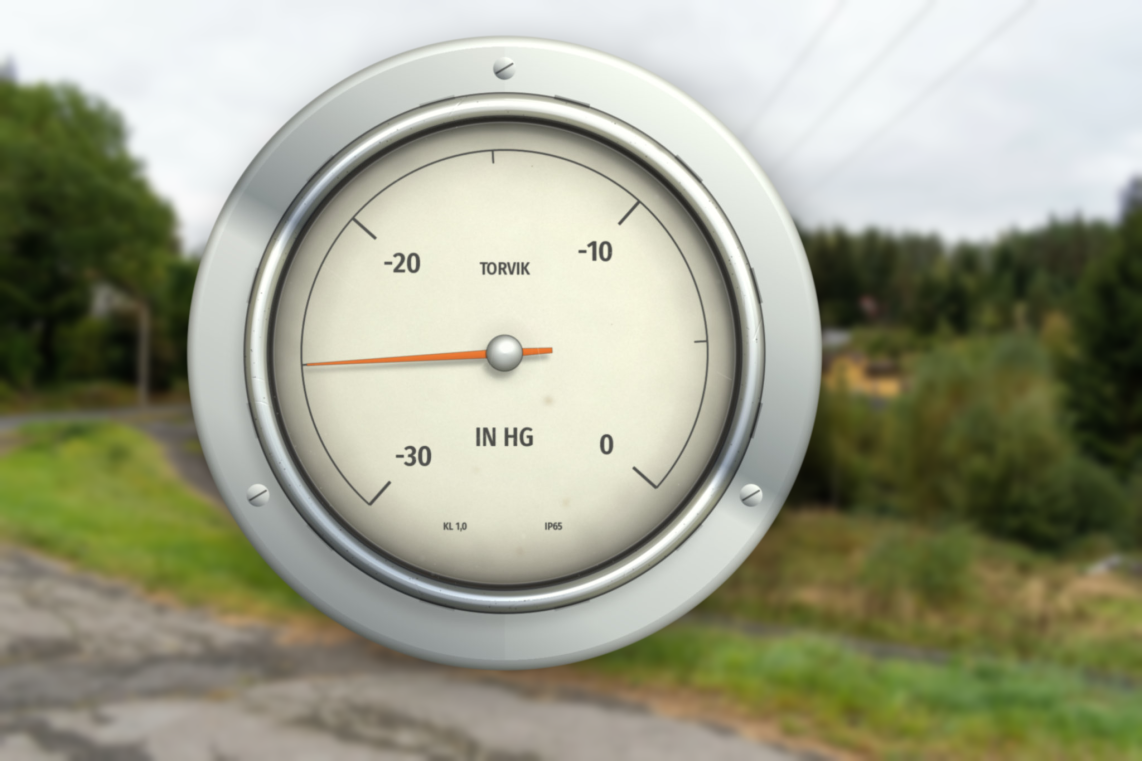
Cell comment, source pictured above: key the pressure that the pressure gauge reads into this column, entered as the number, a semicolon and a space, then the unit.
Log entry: -25; inHg
